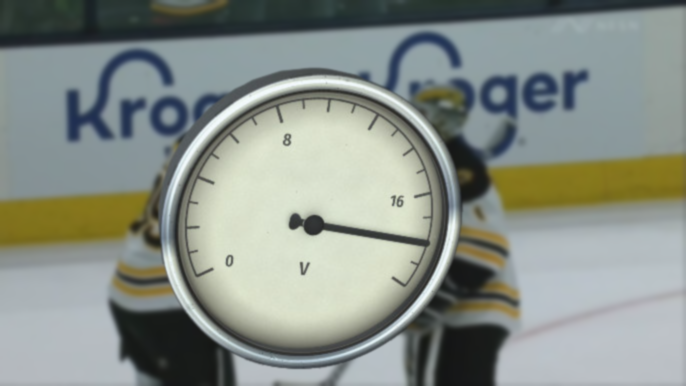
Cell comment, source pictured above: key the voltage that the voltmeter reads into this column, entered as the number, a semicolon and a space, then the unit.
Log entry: 18; V
